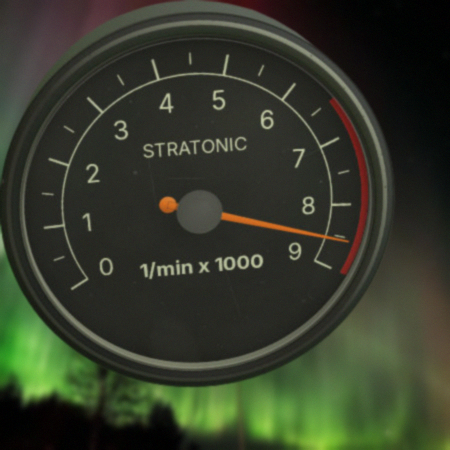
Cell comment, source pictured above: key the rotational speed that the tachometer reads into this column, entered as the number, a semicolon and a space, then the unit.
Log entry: 8500; rpm
